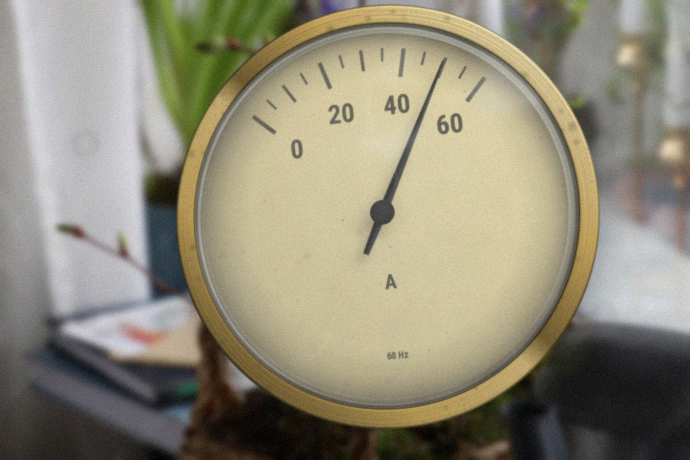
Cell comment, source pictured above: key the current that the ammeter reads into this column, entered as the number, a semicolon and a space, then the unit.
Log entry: 50; A
